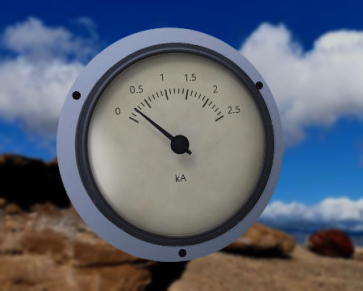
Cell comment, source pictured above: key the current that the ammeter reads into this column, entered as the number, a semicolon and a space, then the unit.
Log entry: 0.2; kA
